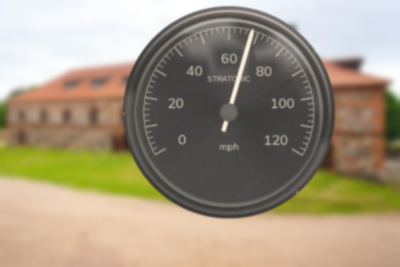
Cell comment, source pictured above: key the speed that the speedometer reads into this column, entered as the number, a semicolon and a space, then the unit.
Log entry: 68; mph
